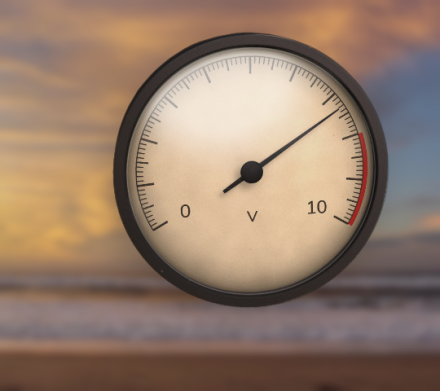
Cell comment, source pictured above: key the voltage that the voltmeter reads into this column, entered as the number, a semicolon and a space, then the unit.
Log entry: 7.3; V
